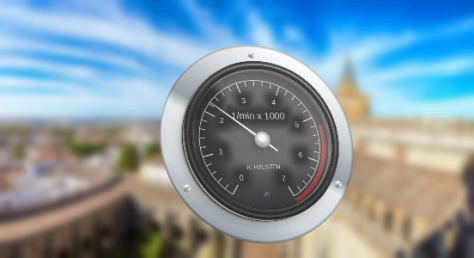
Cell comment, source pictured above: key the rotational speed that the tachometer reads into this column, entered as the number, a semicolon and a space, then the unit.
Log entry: 2200; rpm
